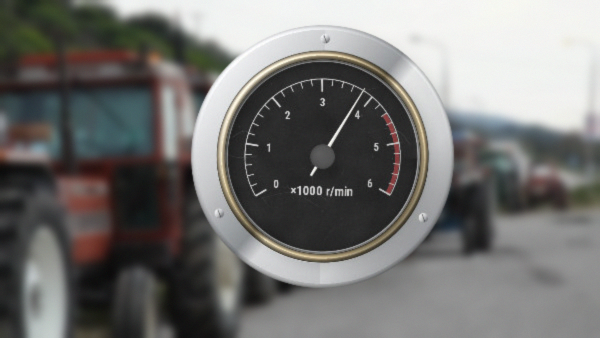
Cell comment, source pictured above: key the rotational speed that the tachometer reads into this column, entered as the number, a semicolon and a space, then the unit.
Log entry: 3800; rpm
